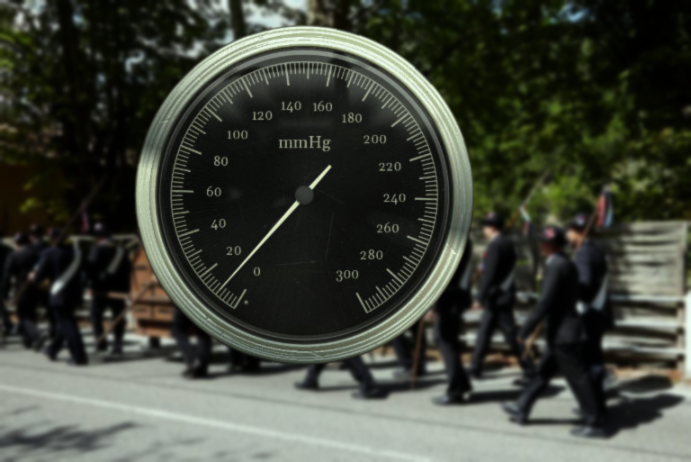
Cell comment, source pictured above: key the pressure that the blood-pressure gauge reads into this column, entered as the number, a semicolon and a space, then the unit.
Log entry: 10; mmHg
